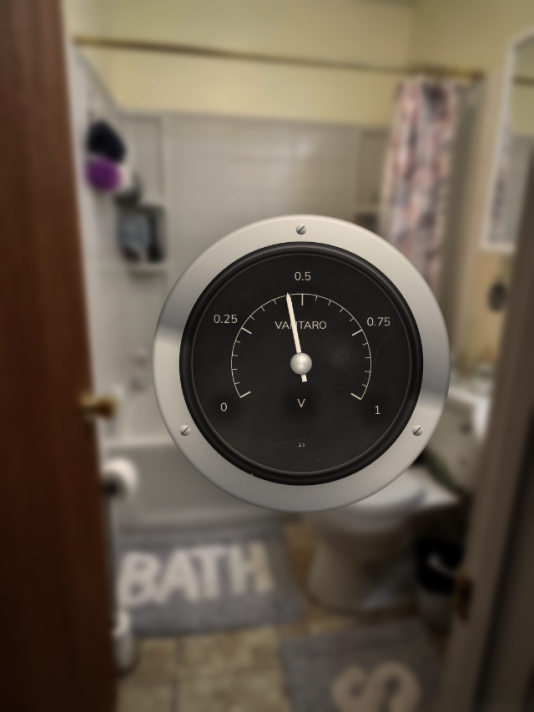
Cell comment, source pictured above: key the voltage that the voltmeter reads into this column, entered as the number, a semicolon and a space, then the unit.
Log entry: 0.45; V
